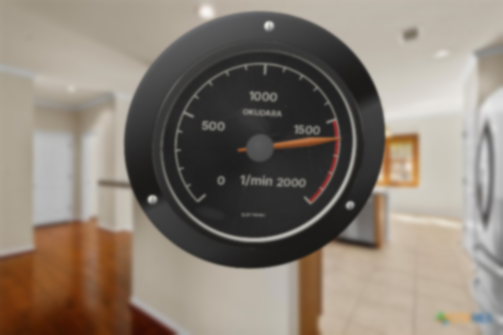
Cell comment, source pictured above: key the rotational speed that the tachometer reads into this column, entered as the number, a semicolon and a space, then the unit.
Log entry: 1600; rpm
